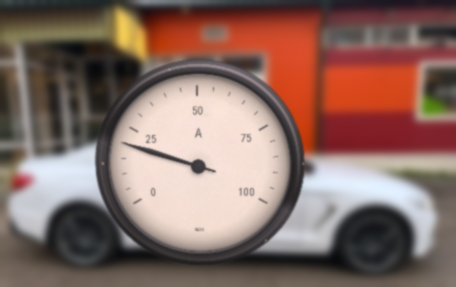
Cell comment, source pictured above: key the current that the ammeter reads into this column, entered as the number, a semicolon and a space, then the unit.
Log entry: 20; A
